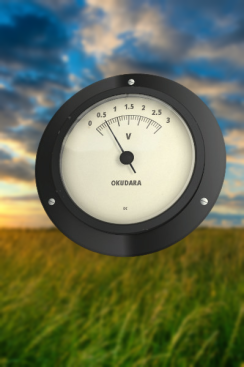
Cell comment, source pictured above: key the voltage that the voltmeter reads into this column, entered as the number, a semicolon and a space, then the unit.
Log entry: 0.5; V
